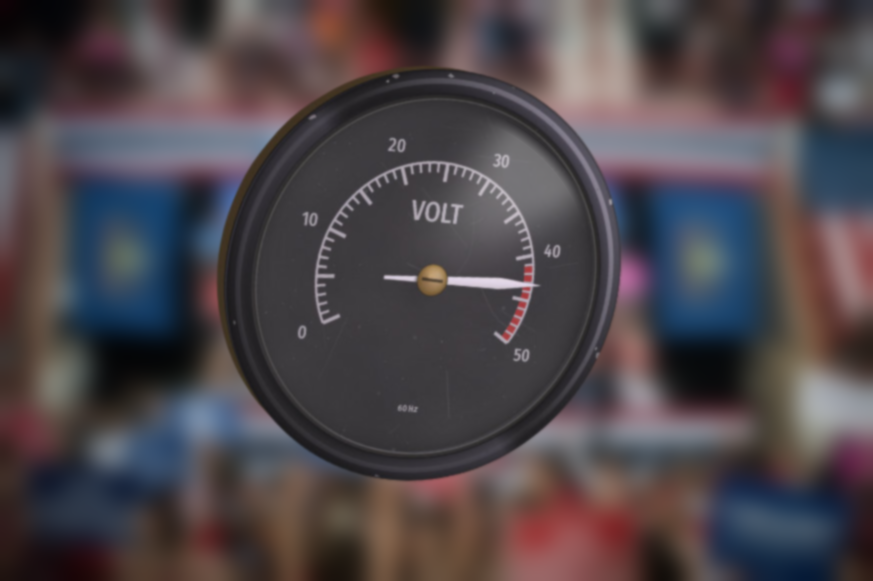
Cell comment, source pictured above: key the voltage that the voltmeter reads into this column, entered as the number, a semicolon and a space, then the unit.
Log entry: 43; V
